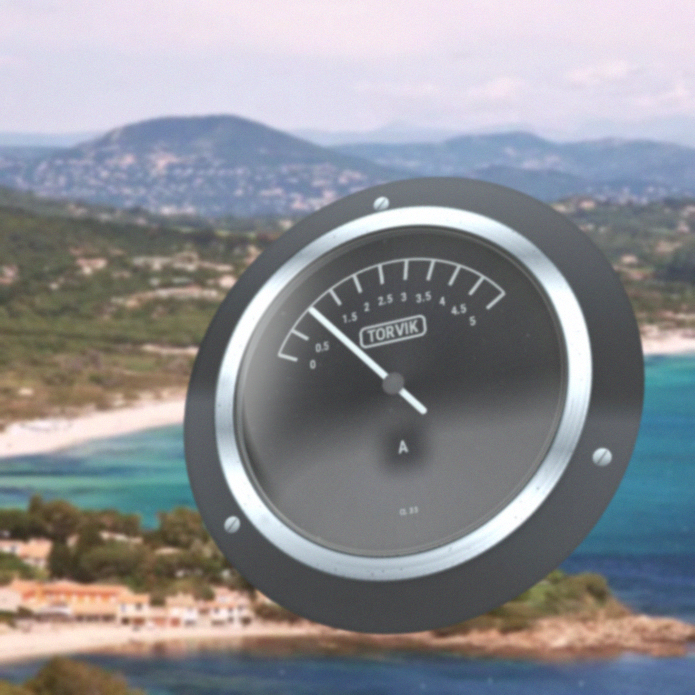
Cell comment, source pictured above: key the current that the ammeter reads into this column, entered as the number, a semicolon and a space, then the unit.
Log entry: 1; A
